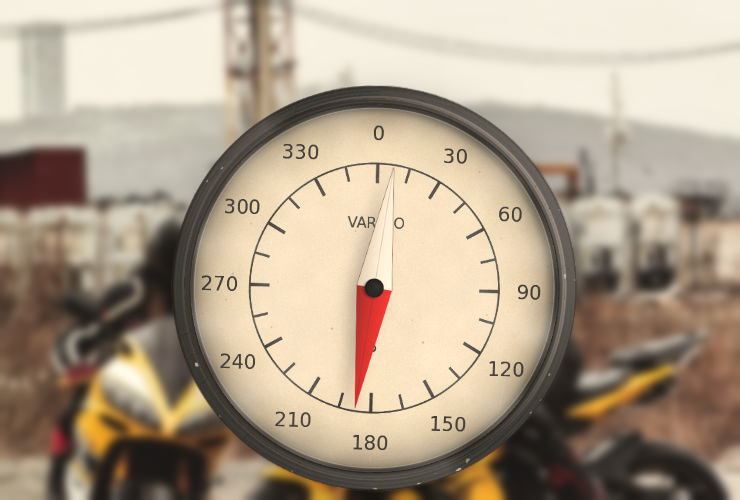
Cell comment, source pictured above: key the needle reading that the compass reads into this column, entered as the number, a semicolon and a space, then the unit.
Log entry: 187.5; °
